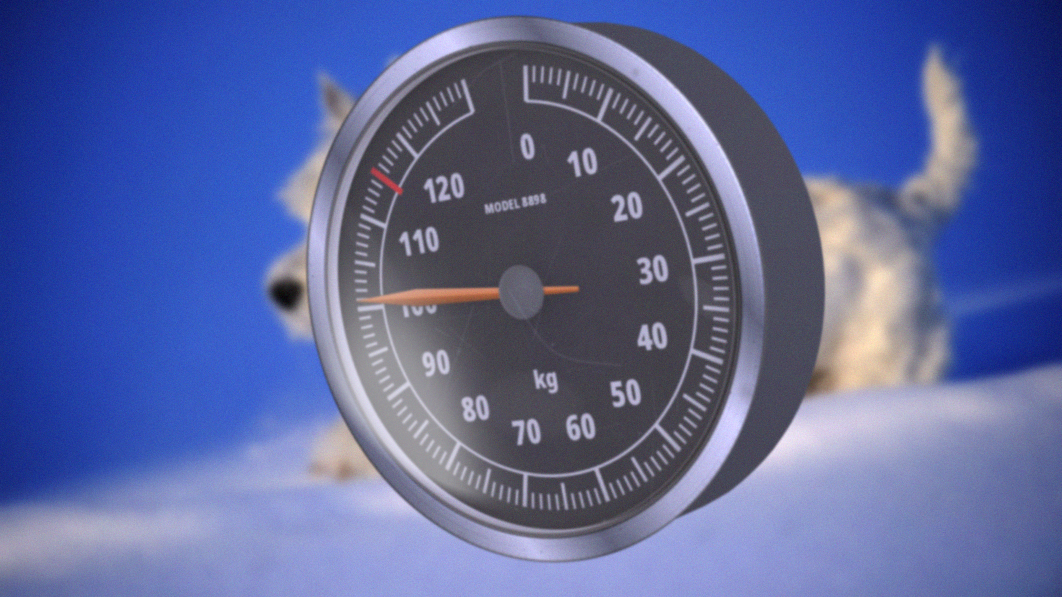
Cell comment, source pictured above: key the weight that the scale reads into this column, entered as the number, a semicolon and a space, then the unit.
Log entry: 101; kg
